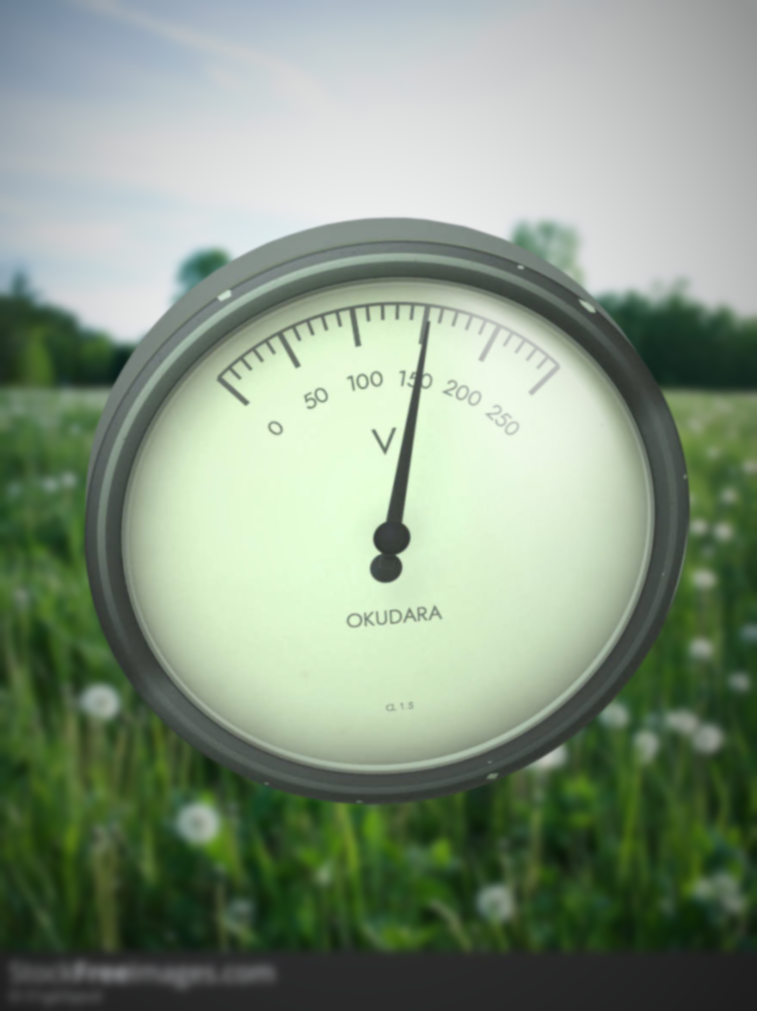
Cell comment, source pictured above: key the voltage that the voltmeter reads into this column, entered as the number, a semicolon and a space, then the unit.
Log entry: 150; V
